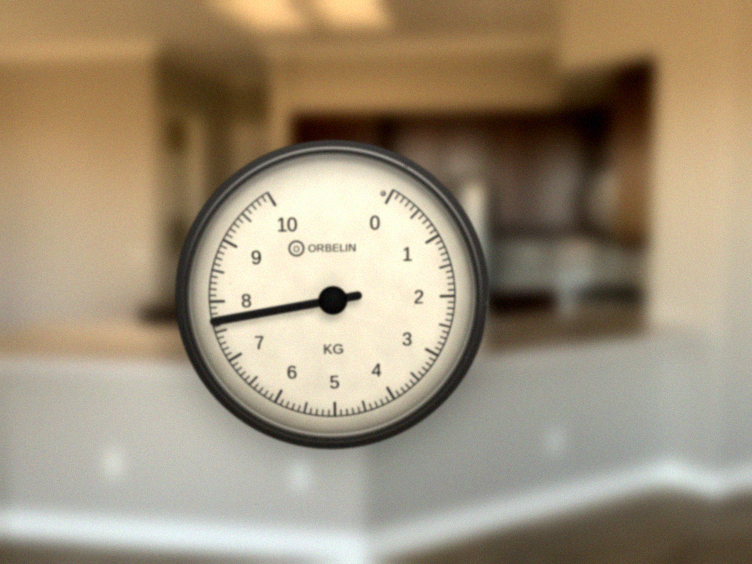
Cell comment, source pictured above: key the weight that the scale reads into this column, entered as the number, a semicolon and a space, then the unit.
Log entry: 7.7; kg
